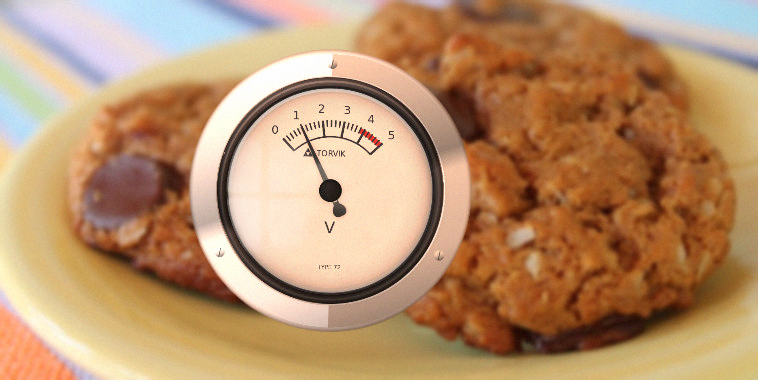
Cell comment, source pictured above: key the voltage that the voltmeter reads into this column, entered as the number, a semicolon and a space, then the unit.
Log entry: 1; V
